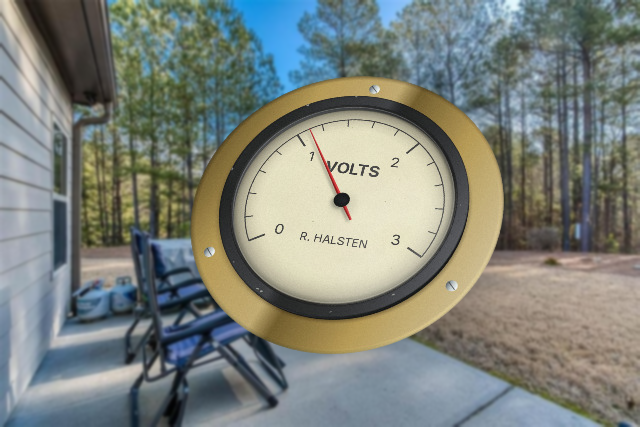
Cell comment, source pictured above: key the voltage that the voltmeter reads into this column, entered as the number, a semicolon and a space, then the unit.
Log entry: 1.1; V
